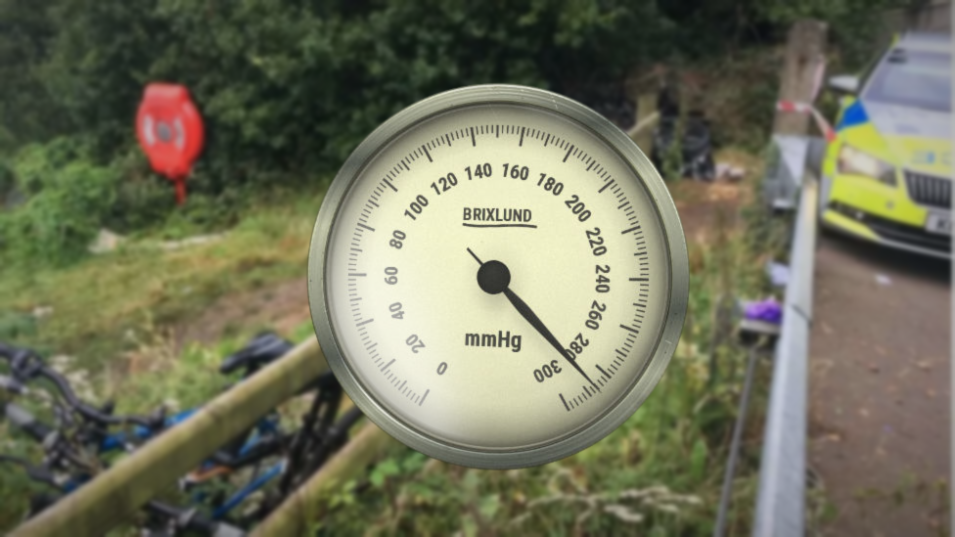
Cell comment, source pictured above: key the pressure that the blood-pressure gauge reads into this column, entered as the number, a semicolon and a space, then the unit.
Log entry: 286; mmHg
